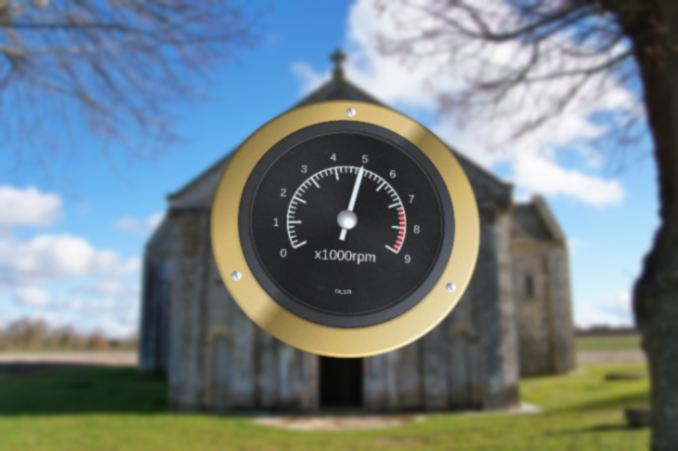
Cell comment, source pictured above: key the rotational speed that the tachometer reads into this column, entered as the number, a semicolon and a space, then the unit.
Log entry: 5000; rpm
